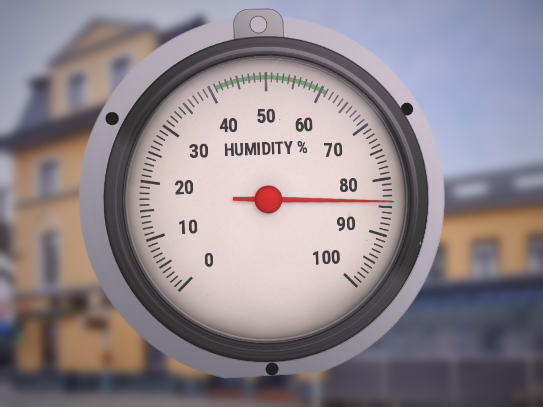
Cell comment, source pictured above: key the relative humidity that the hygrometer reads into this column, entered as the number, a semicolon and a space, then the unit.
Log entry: 84; %
